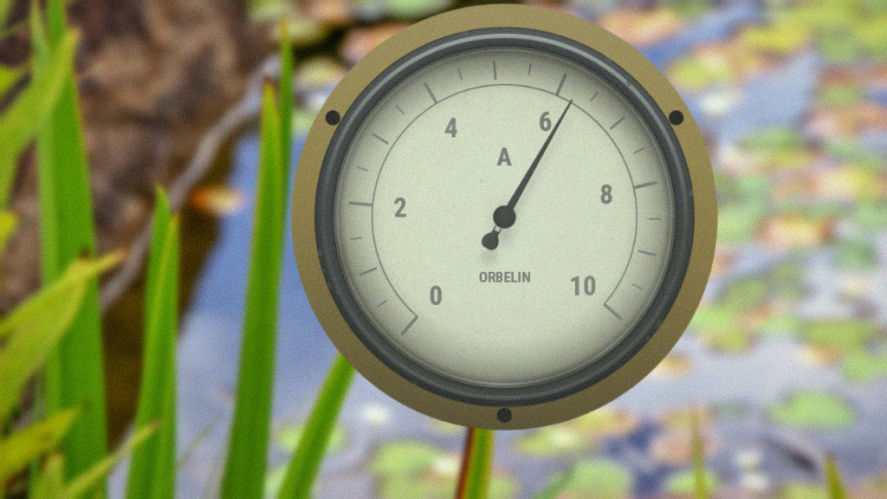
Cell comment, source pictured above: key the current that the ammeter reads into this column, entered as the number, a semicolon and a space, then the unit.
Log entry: 6.25; A
